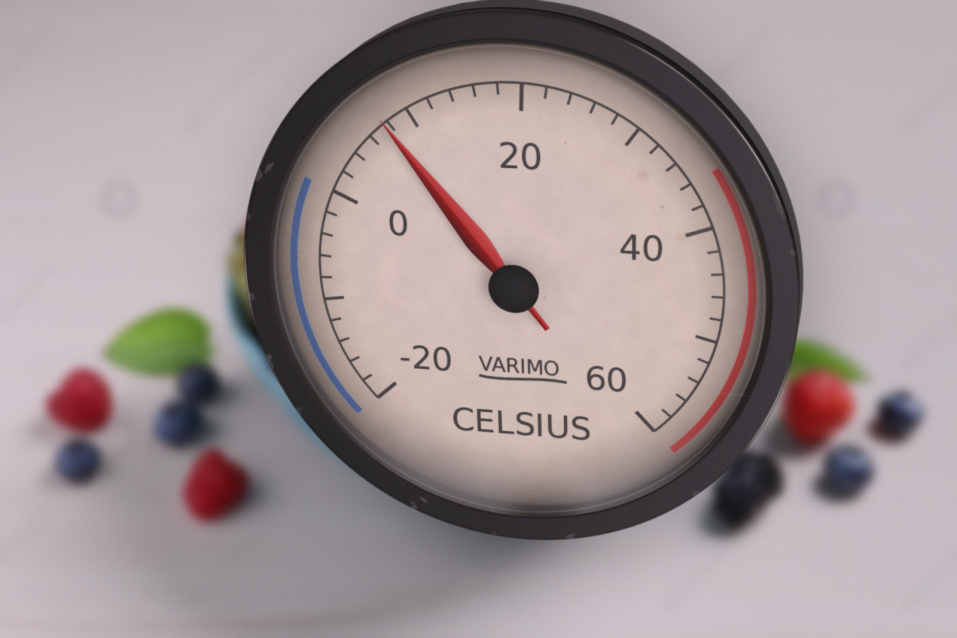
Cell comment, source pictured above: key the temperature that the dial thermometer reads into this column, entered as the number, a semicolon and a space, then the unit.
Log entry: 8; °C
